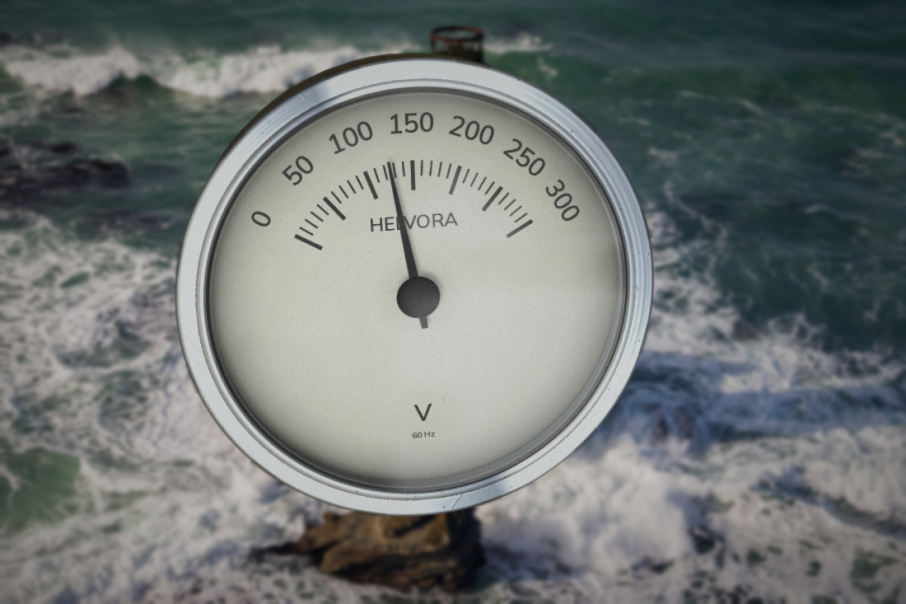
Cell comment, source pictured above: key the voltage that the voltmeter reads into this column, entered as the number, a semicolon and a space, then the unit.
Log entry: 125; V
